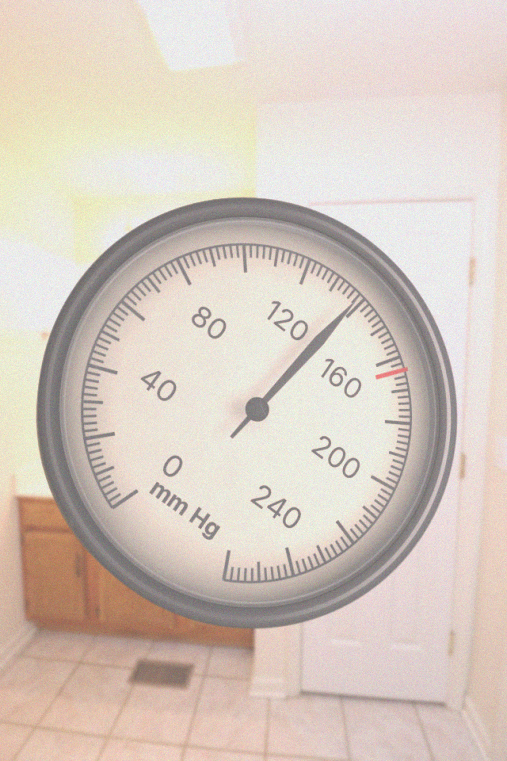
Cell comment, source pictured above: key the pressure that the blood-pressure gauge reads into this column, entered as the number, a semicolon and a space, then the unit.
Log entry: 138; mmHg
